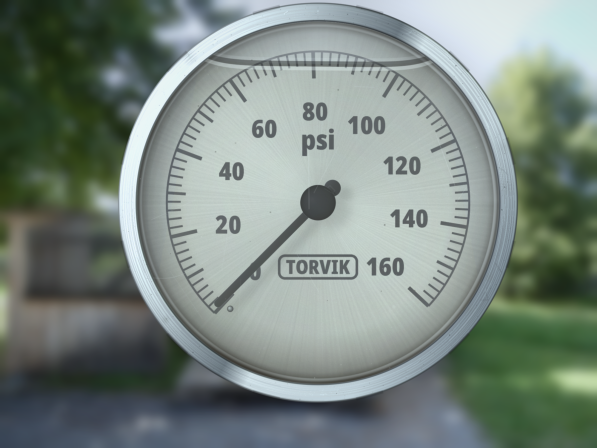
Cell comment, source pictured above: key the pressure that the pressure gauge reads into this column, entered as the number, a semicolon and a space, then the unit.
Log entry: 1; psi
